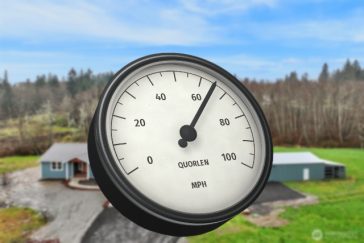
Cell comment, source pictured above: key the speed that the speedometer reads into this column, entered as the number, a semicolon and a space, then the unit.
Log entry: 65; mph
